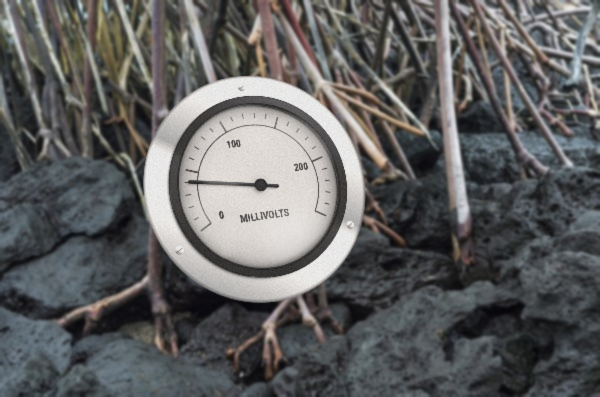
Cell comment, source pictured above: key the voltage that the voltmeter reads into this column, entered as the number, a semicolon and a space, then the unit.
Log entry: 40; mV
